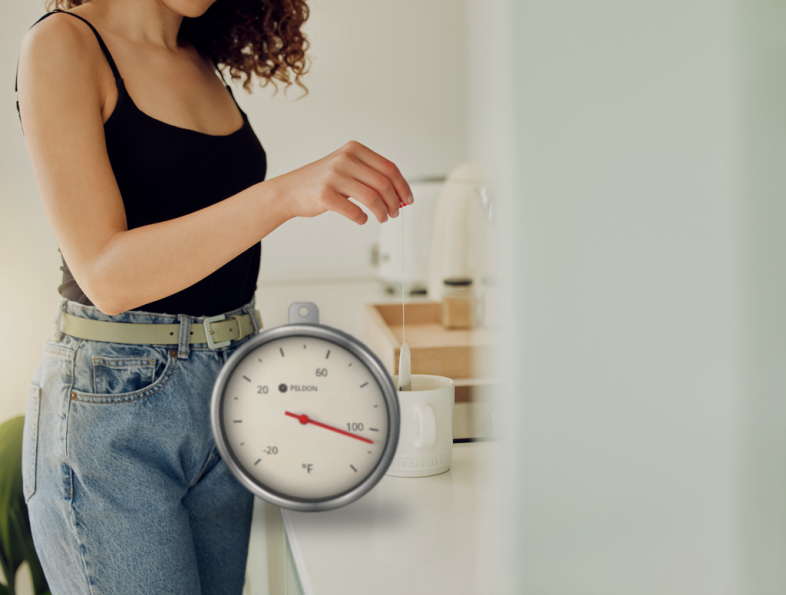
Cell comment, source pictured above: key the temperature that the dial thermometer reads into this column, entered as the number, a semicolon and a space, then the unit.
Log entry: 105; °F
